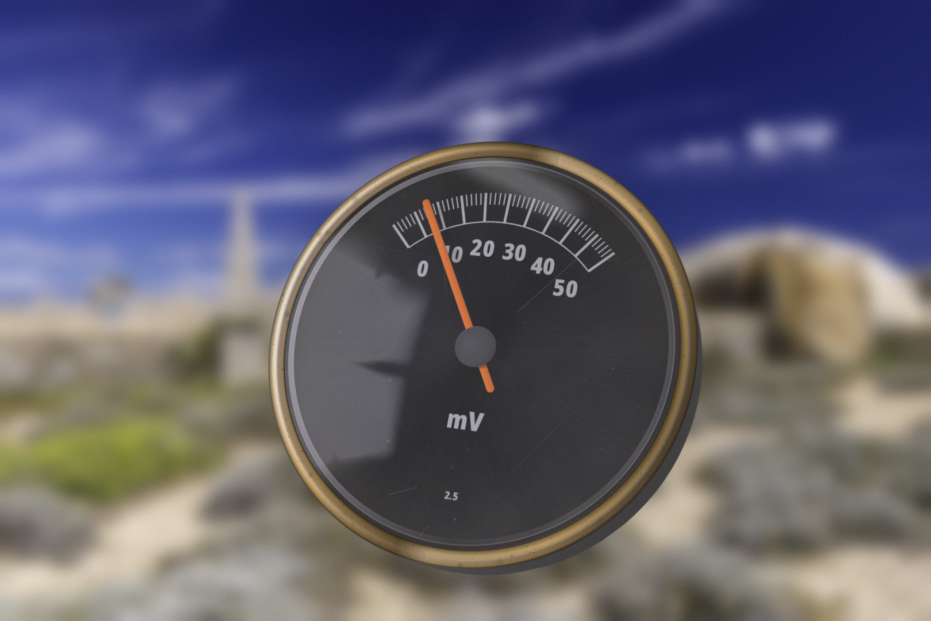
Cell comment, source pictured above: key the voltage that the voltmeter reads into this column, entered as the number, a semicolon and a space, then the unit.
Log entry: 8; mV
